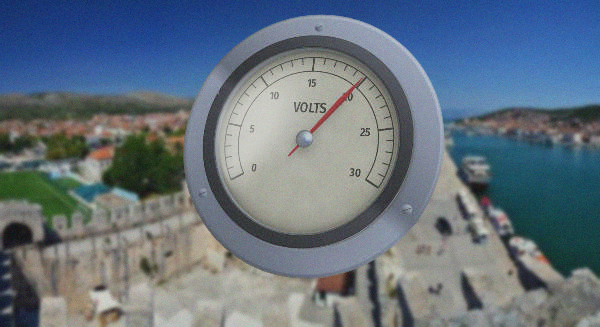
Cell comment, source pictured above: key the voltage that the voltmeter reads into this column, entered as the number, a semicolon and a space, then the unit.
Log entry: 20; V
